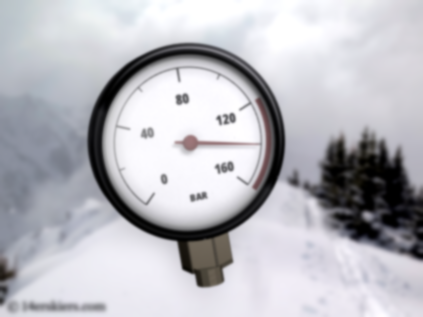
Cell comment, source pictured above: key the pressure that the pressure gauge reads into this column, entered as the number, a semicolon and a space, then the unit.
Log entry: 140; bar
